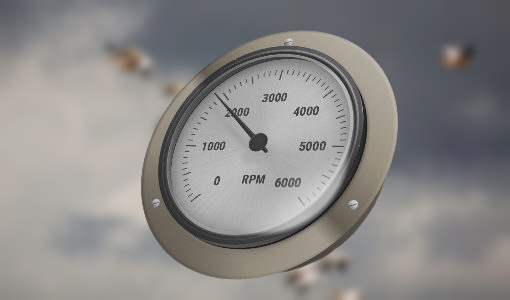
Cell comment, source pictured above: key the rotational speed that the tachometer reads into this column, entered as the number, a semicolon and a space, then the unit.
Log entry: 1900; rpm
